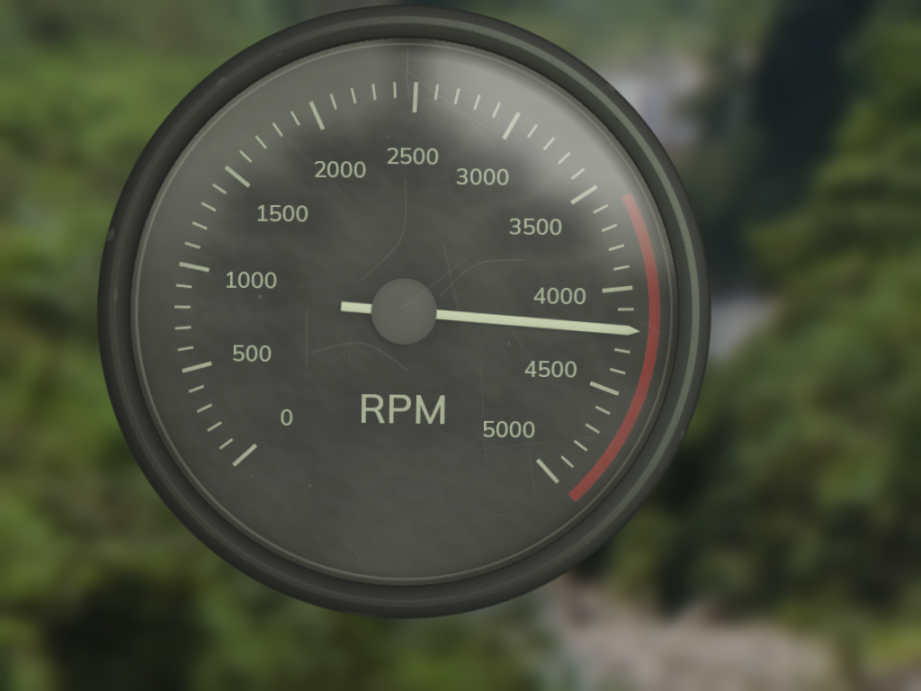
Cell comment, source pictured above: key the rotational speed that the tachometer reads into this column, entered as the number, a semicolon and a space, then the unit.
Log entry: 4200; rpm
